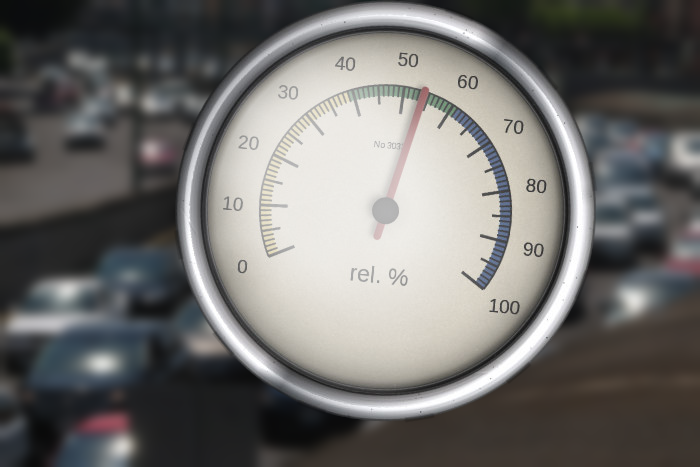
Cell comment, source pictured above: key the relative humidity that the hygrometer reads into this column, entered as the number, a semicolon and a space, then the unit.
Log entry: 54; %
